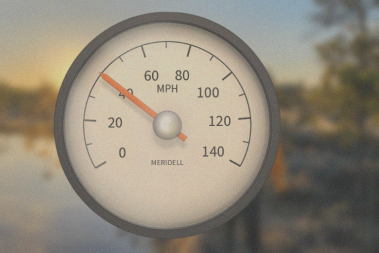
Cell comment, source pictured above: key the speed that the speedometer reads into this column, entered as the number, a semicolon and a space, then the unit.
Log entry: 40; mph
